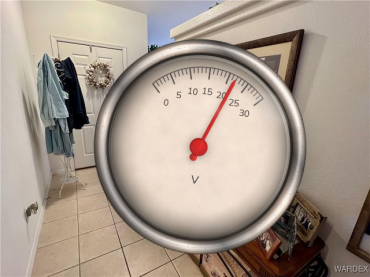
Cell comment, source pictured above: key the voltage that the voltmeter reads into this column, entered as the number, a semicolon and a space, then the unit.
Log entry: 22; V
